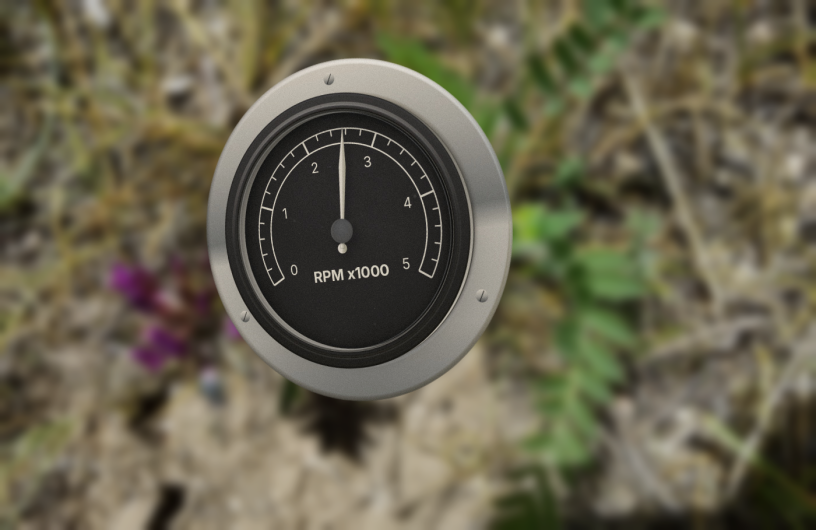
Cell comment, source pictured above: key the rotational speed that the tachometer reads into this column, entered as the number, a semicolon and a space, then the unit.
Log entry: 2600; rpm
